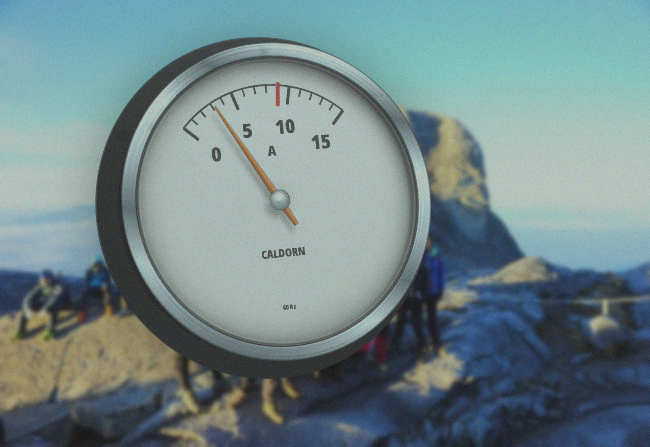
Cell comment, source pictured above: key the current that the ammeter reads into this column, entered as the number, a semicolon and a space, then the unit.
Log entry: 3; A
